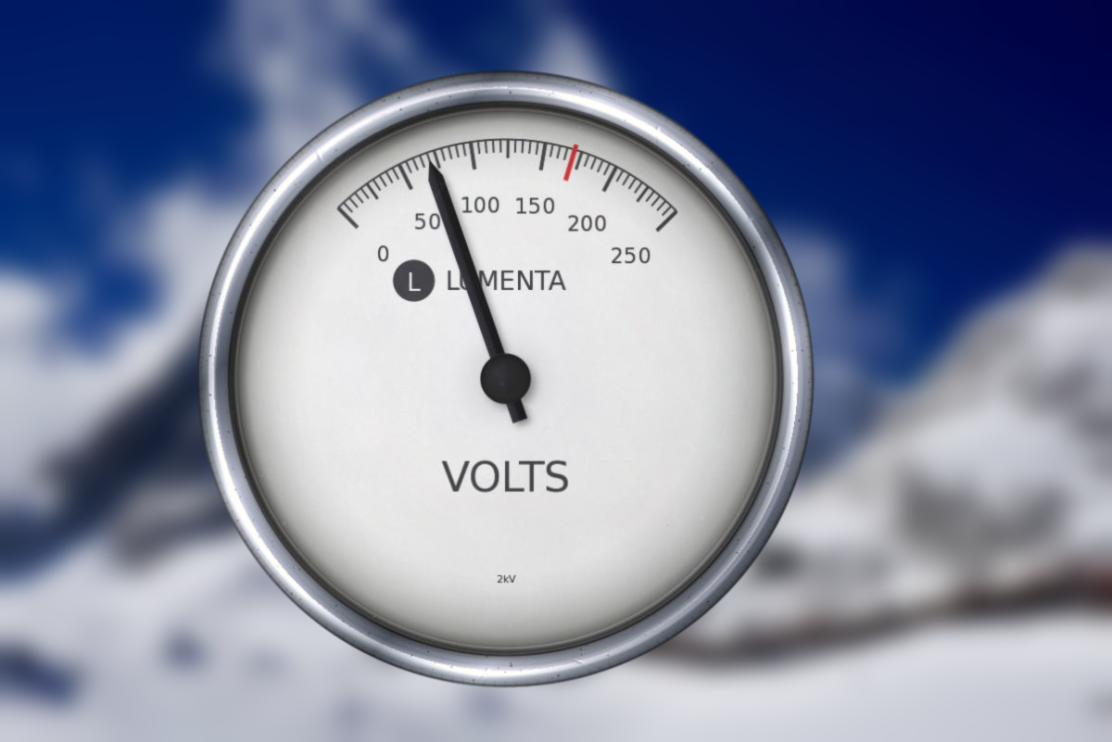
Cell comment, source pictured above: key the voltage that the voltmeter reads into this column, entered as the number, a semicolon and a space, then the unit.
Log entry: 70; V
